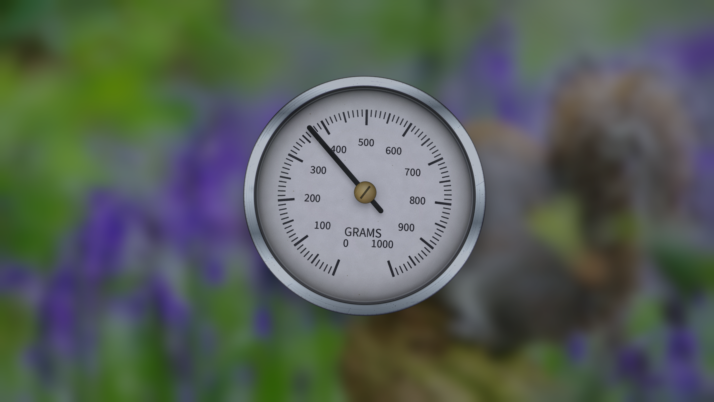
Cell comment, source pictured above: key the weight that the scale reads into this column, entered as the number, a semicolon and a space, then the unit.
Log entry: 370; g
